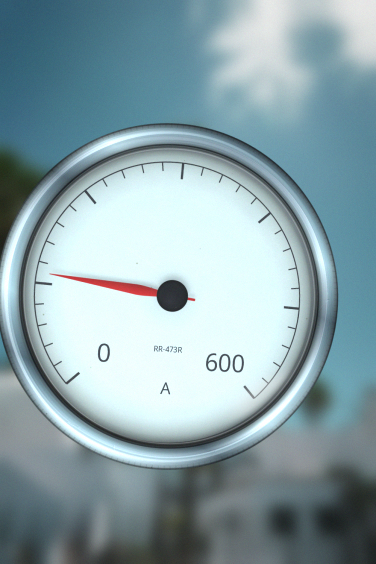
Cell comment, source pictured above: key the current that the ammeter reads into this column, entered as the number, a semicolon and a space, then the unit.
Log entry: 110; A
